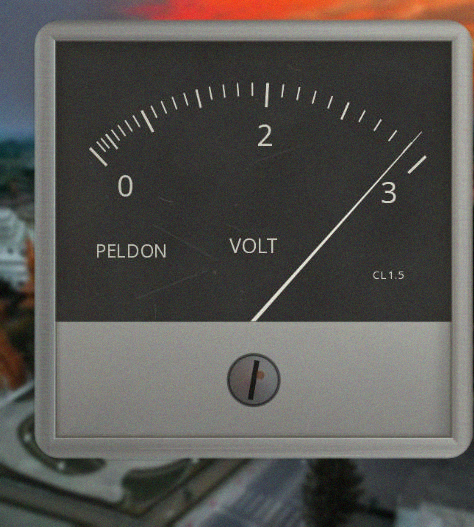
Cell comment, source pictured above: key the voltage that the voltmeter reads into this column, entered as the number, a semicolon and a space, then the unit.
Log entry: 2.9; V
